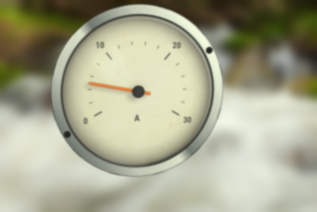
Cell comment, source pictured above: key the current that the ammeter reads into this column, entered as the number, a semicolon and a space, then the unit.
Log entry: 5; A
